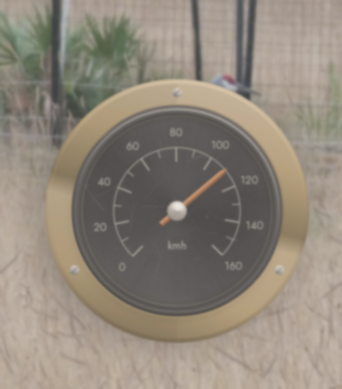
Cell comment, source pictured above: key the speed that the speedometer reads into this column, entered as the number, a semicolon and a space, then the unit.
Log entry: 110; km/h
